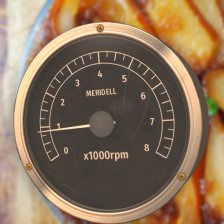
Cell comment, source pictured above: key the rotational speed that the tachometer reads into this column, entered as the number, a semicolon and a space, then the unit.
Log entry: 875; rpm
